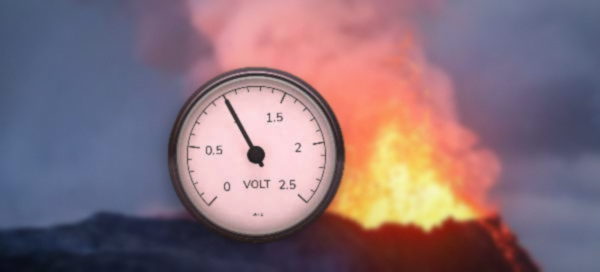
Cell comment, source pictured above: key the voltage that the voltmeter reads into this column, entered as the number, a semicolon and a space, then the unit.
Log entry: 1; V
